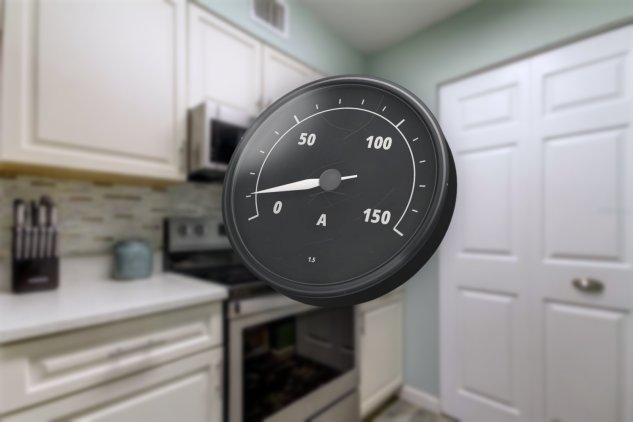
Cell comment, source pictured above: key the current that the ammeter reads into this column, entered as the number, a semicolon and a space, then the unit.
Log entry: 10; A
